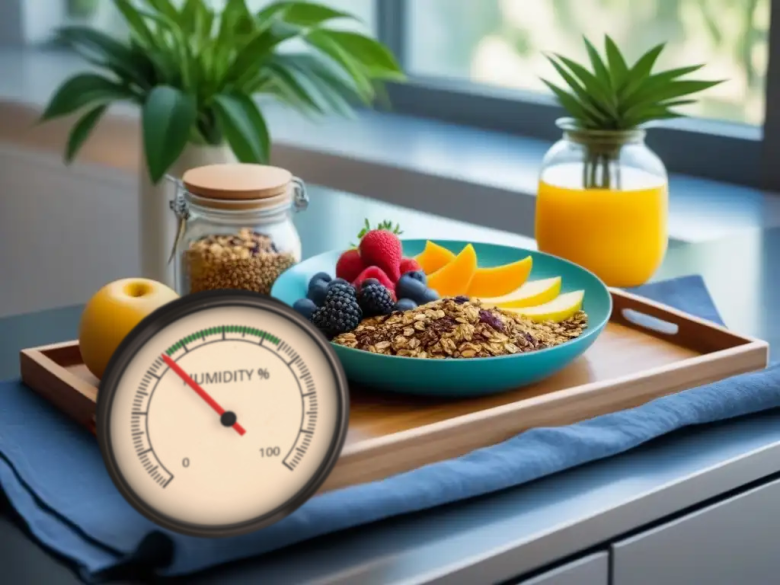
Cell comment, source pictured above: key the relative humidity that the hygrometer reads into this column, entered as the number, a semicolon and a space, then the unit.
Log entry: 35; %
